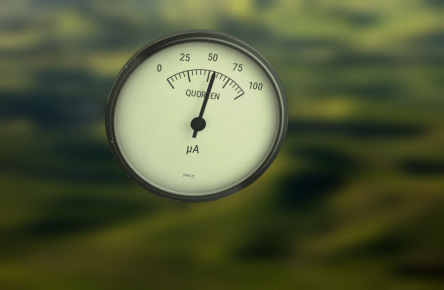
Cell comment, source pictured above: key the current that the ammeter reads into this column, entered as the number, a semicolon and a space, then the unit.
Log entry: 55; µA
